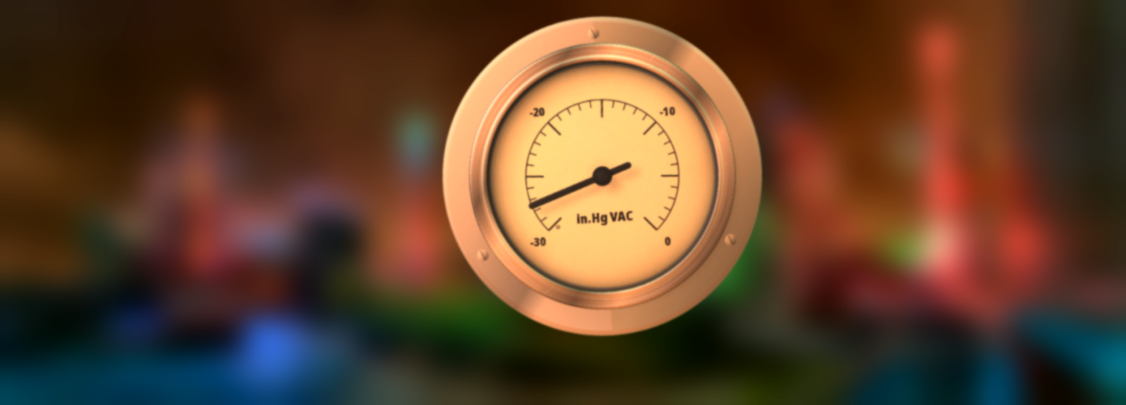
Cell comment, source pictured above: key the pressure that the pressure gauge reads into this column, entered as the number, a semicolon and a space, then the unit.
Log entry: -27.5; inHg
